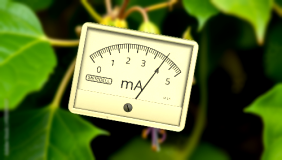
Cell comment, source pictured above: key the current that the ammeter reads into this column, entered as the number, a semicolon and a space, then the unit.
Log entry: 4; mA
